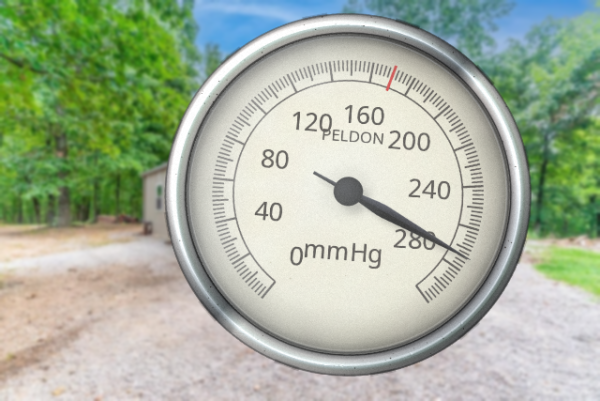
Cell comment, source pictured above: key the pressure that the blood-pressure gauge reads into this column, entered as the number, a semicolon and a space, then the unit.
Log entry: 274; mmHg
